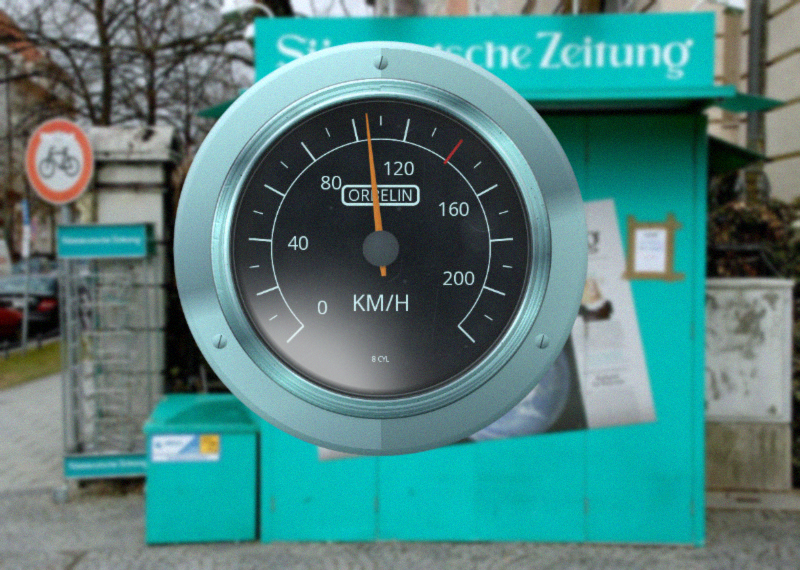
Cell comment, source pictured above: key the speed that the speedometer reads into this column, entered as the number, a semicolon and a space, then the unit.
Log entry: 105; km/h
